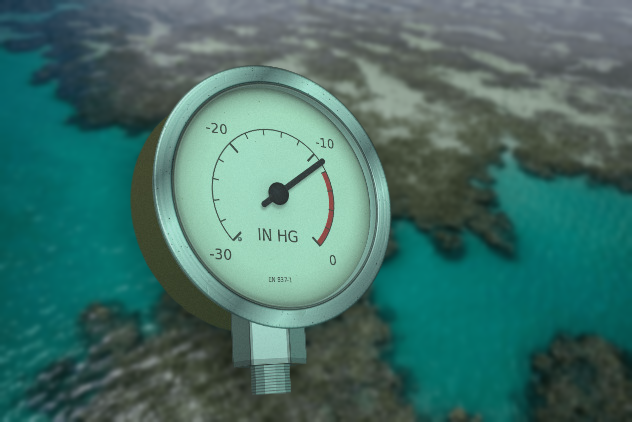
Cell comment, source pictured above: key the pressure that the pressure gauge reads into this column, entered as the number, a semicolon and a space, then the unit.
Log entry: -9; inHg
